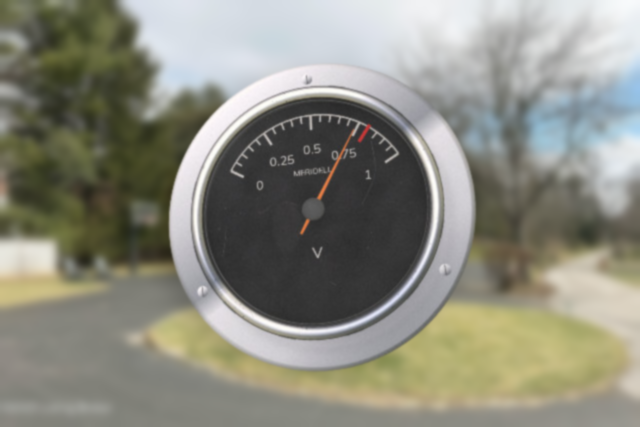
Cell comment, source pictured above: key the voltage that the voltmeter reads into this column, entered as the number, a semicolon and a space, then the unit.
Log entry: 0.75; V
